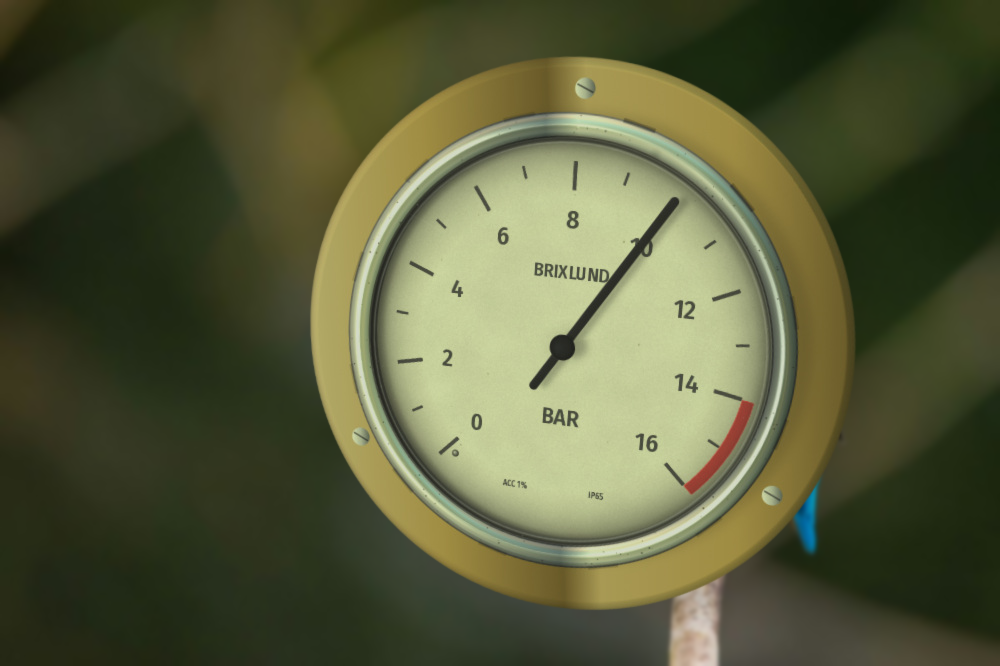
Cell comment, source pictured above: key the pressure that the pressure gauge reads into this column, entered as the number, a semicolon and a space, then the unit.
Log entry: 10; bar
